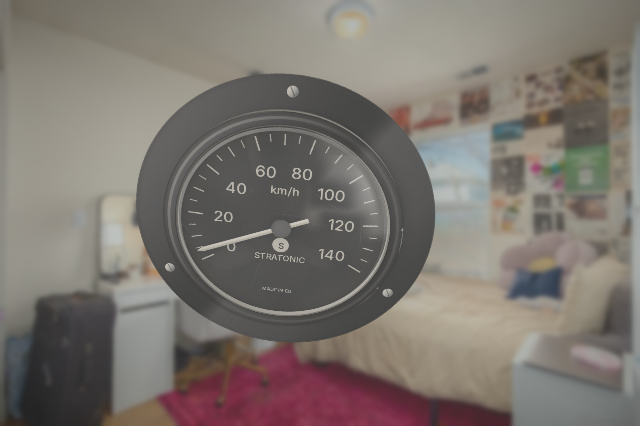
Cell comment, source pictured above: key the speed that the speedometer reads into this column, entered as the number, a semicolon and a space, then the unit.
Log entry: 5; km/h
